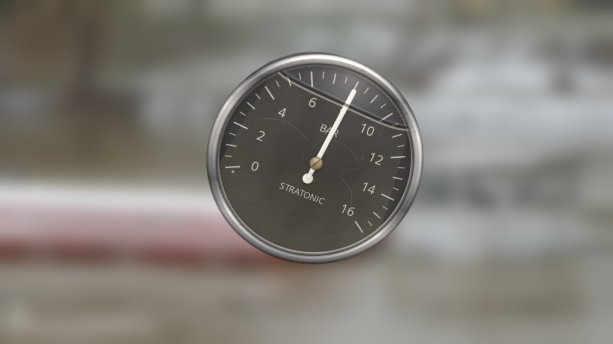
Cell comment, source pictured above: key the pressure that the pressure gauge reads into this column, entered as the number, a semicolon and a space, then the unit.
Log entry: 8; bar
